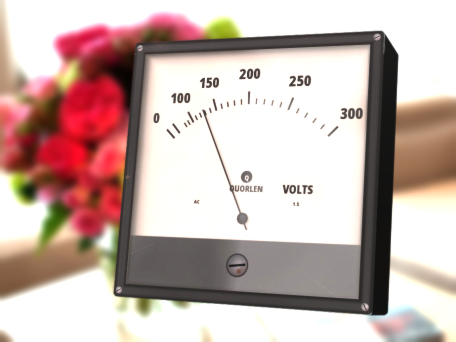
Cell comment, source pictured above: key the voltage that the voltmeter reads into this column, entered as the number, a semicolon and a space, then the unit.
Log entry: 130; V
